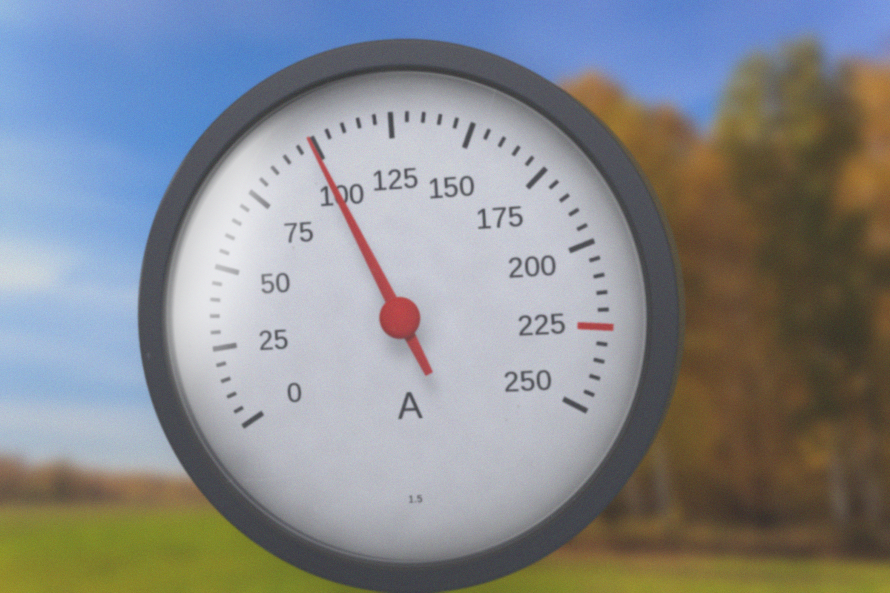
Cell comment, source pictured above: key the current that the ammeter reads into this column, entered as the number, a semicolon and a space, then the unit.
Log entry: 100; A
